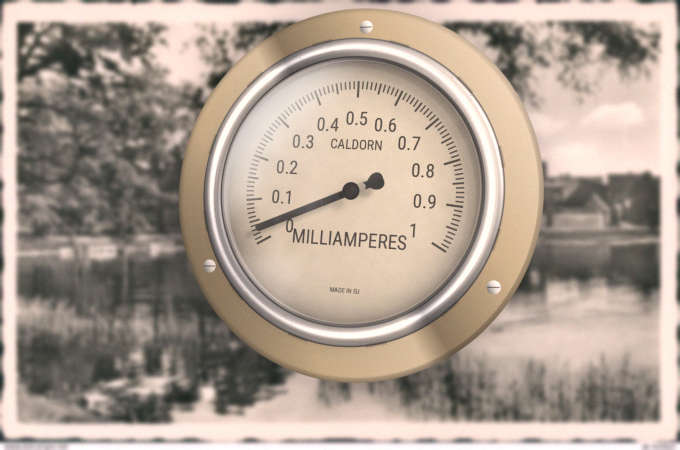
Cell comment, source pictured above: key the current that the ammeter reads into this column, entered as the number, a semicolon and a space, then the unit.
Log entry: 0.03; mA
